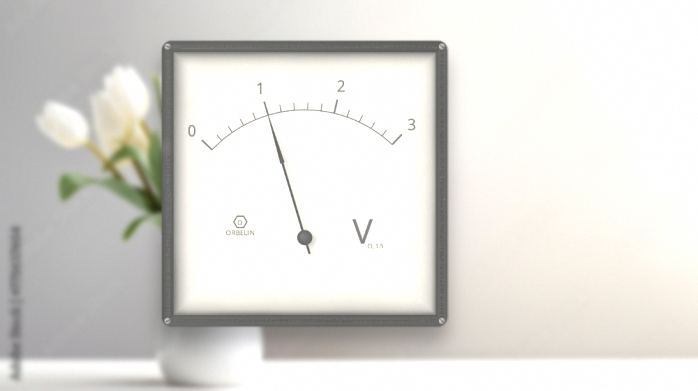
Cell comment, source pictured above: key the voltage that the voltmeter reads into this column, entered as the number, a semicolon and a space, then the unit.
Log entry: 1; V
